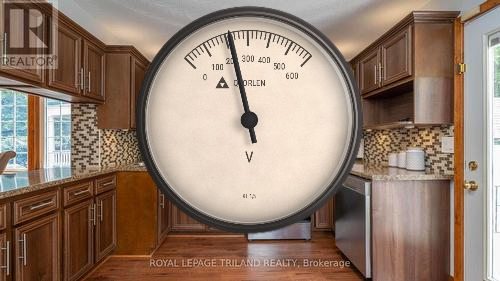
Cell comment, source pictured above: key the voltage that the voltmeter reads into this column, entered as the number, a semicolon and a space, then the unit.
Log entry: 220; V
